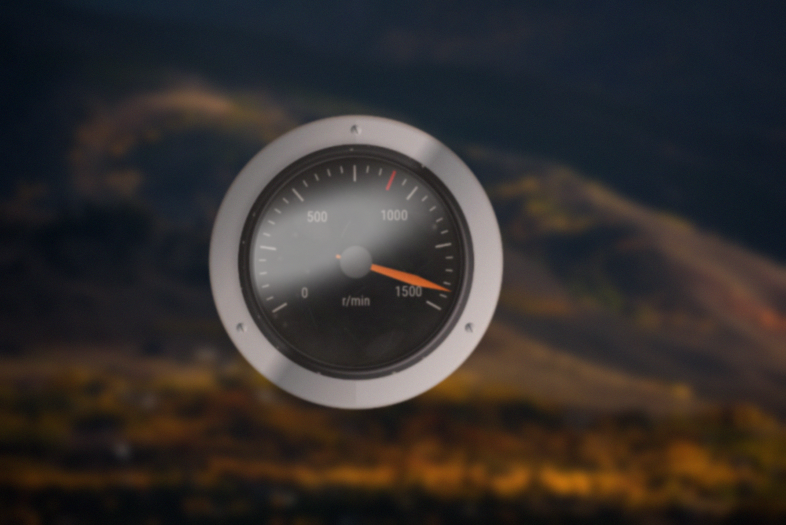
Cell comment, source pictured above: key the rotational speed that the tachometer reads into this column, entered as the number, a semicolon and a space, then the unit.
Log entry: 1425; rpm
